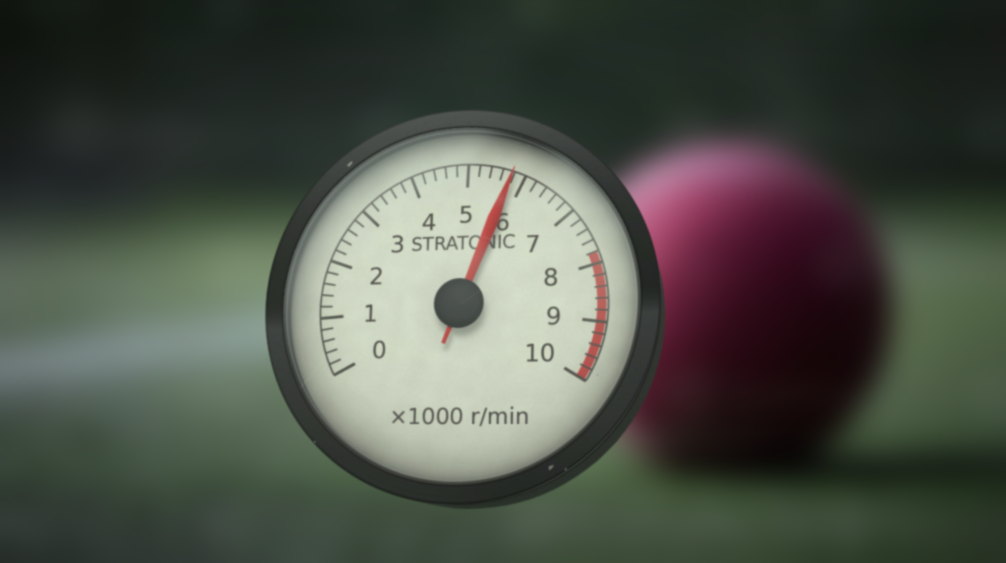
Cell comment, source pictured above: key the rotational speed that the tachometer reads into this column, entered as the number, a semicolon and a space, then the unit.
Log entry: 5800; rpm
